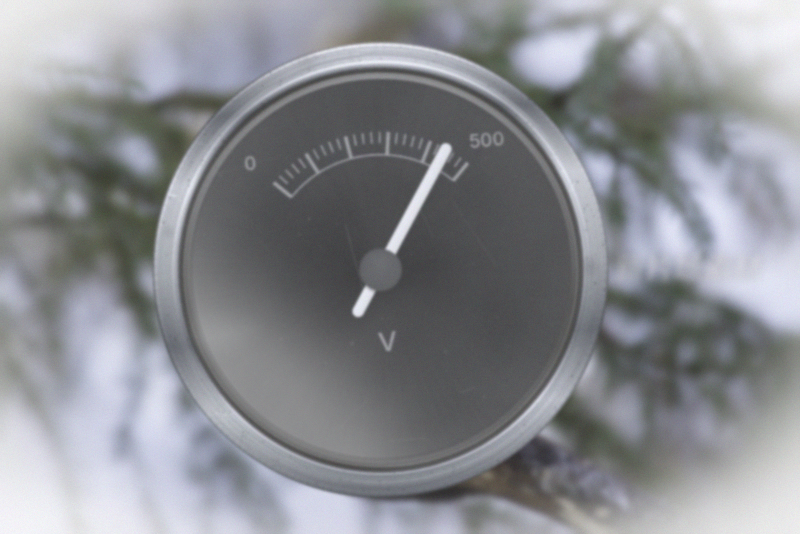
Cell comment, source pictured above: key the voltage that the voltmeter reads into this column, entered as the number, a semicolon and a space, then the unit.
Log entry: 440; V
